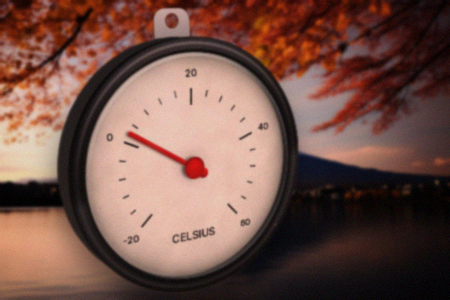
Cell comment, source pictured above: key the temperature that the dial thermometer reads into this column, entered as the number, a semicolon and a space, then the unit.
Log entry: 2; °C
